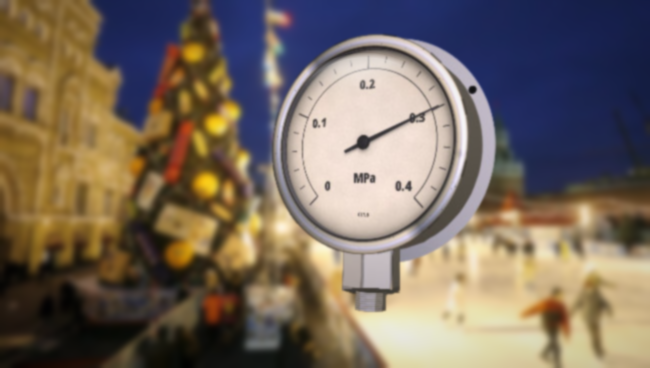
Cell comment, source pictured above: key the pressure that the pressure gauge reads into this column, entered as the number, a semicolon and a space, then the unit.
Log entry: 0.3; MPa
